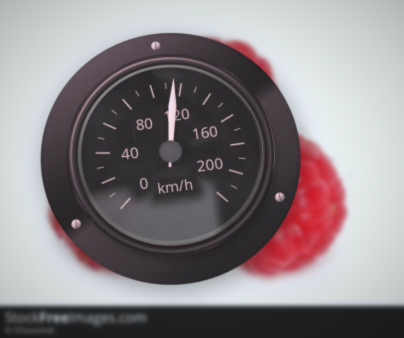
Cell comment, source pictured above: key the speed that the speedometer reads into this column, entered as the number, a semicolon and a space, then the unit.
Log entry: 115; km/h
